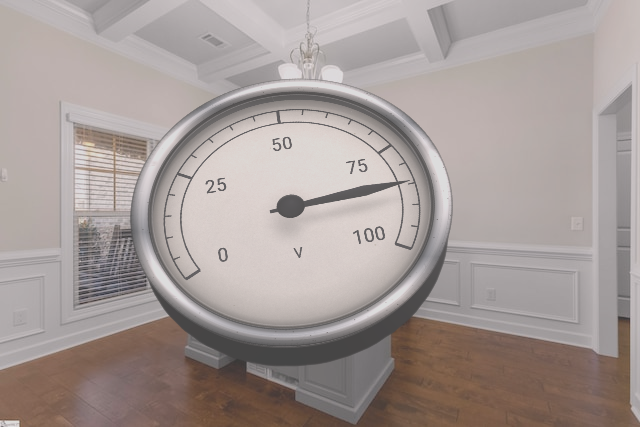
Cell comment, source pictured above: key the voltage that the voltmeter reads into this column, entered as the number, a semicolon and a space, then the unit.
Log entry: 85; V
